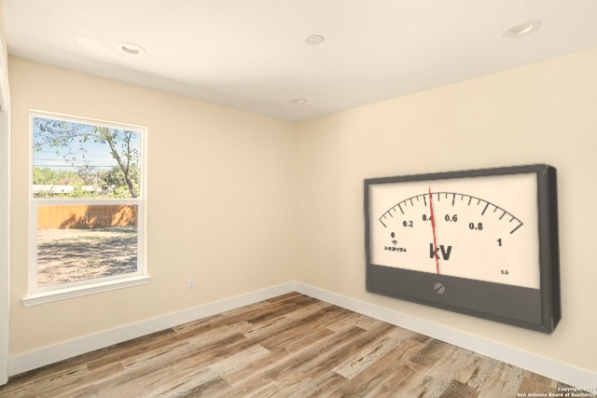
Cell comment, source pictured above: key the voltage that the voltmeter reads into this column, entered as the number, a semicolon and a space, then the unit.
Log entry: 0.45; kV
